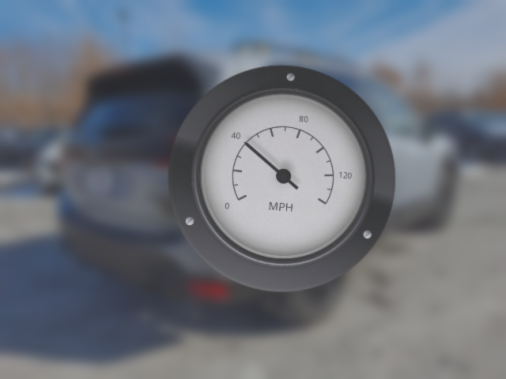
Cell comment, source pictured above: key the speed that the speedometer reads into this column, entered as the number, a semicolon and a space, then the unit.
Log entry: 40; mph
